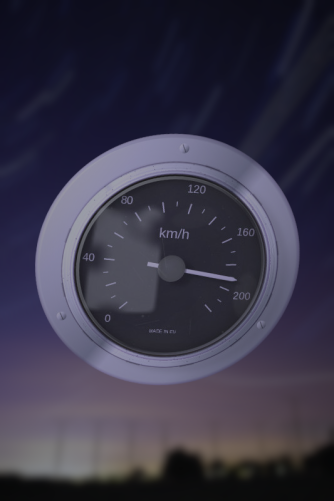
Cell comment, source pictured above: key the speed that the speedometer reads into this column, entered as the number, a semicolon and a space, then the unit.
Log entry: 190; km/h
